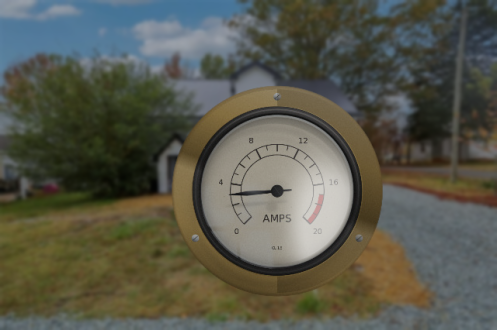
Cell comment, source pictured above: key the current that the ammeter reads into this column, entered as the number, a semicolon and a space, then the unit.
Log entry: 3; A
